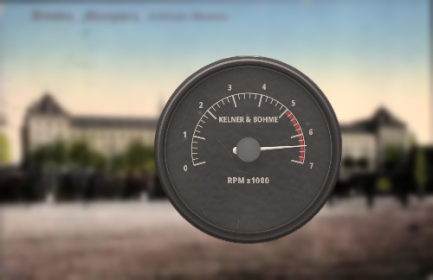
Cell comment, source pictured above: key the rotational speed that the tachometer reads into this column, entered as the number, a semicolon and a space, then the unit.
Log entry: 6400; rpm
